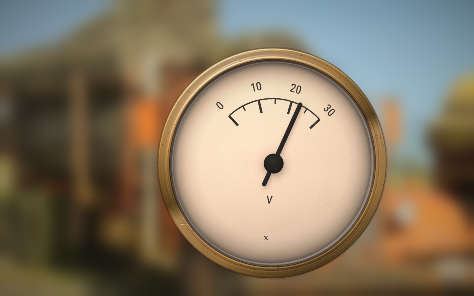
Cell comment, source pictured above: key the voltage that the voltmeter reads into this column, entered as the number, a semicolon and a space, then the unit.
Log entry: 22.5; V
